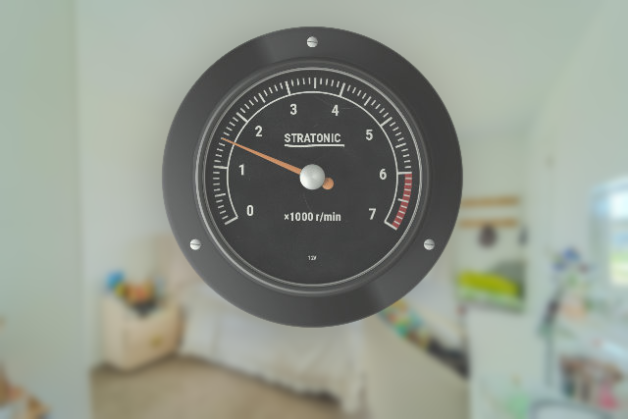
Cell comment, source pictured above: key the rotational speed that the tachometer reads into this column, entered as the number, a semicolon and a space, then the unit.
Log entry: 1500; rpm
